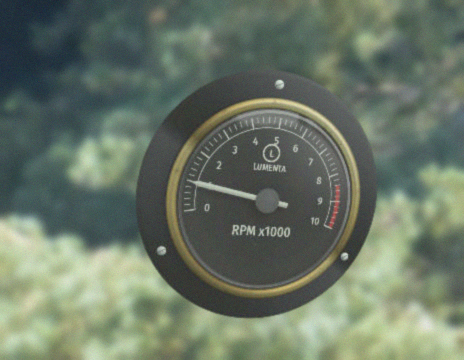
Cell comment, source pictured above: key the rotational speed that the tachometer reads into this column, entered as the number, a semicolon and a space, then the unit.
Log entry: 1000; rpm
